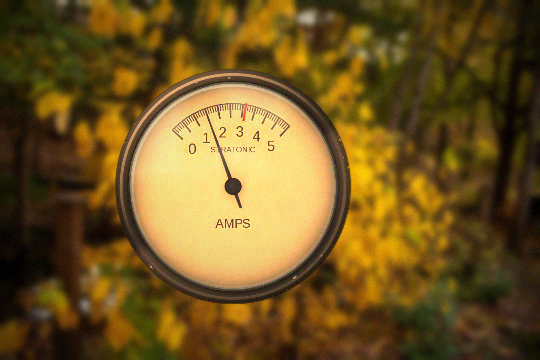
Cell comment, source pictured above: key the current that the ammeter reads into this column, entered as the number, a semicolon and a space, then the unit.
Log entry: 1.5; A
